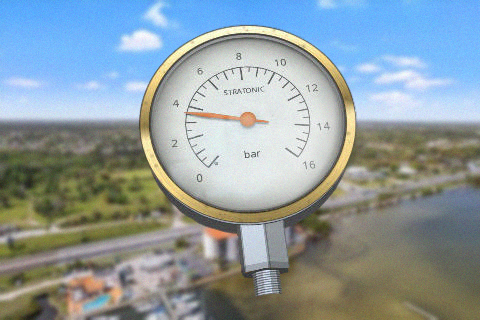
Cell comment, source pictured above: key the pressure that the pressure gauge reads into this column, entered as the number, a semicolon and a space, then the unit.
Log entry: 3.5; bar
